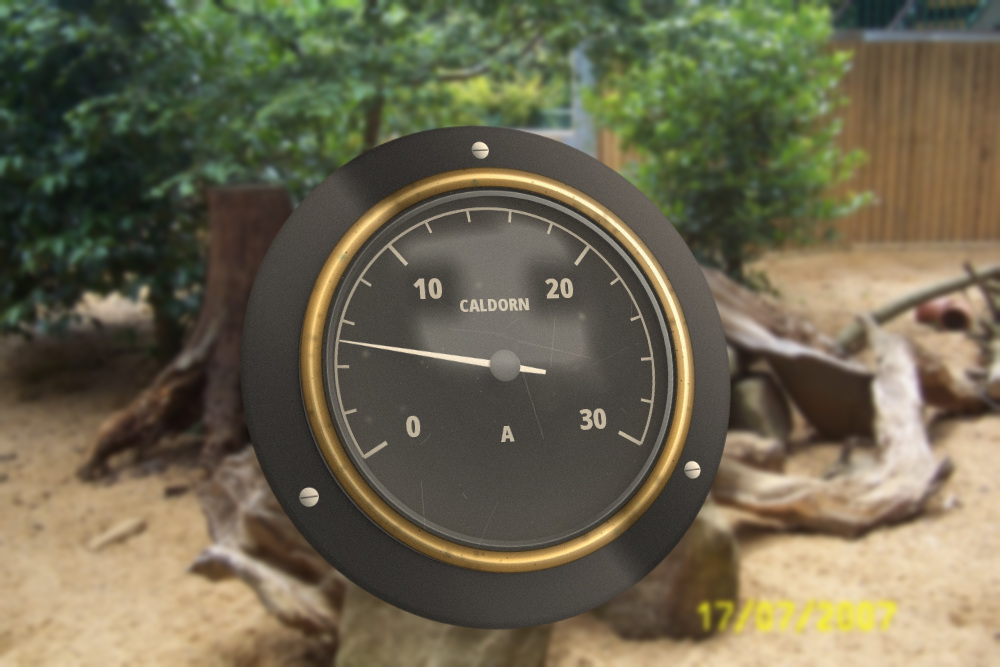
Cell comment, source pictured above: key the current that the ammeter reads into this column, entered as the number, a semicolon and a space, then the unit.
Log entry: 5; A
